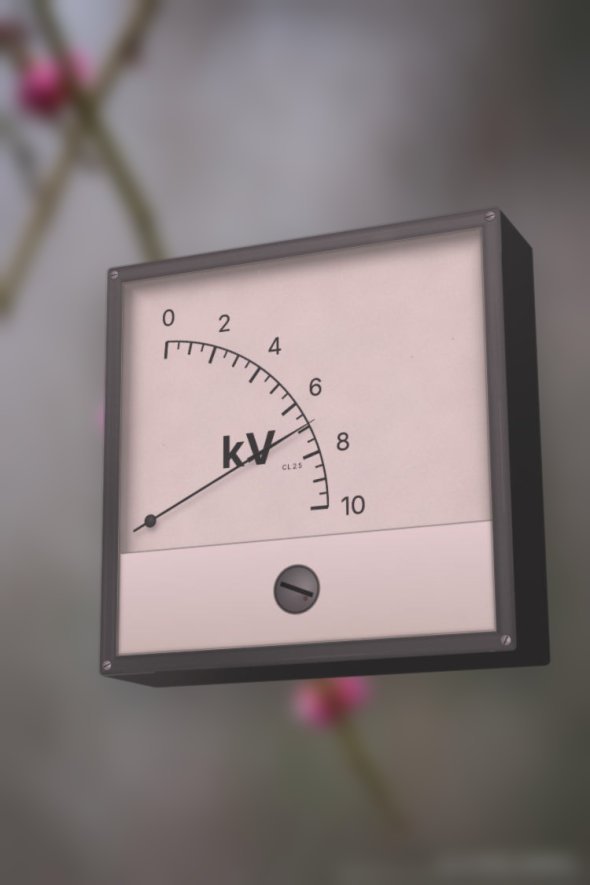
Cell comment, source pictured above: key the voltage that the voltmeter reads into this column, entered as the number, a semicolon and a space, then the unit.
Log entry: 7; kV
